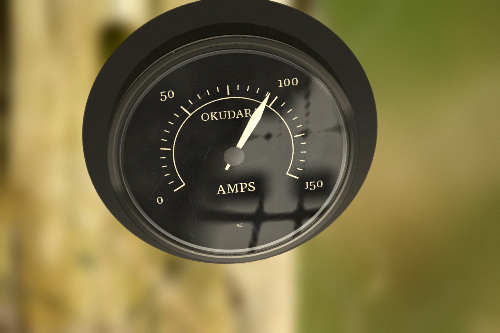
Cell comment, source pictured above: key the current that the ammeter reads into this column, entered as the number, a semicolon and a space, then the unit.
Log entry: 95; A
